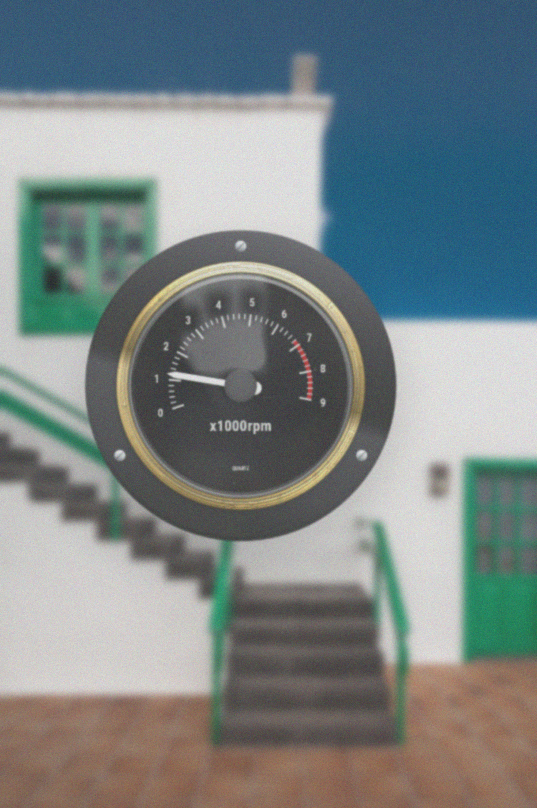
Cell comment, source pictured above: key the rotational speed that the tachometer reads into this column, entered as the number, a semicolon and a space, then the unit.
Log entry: 1200; rpm
